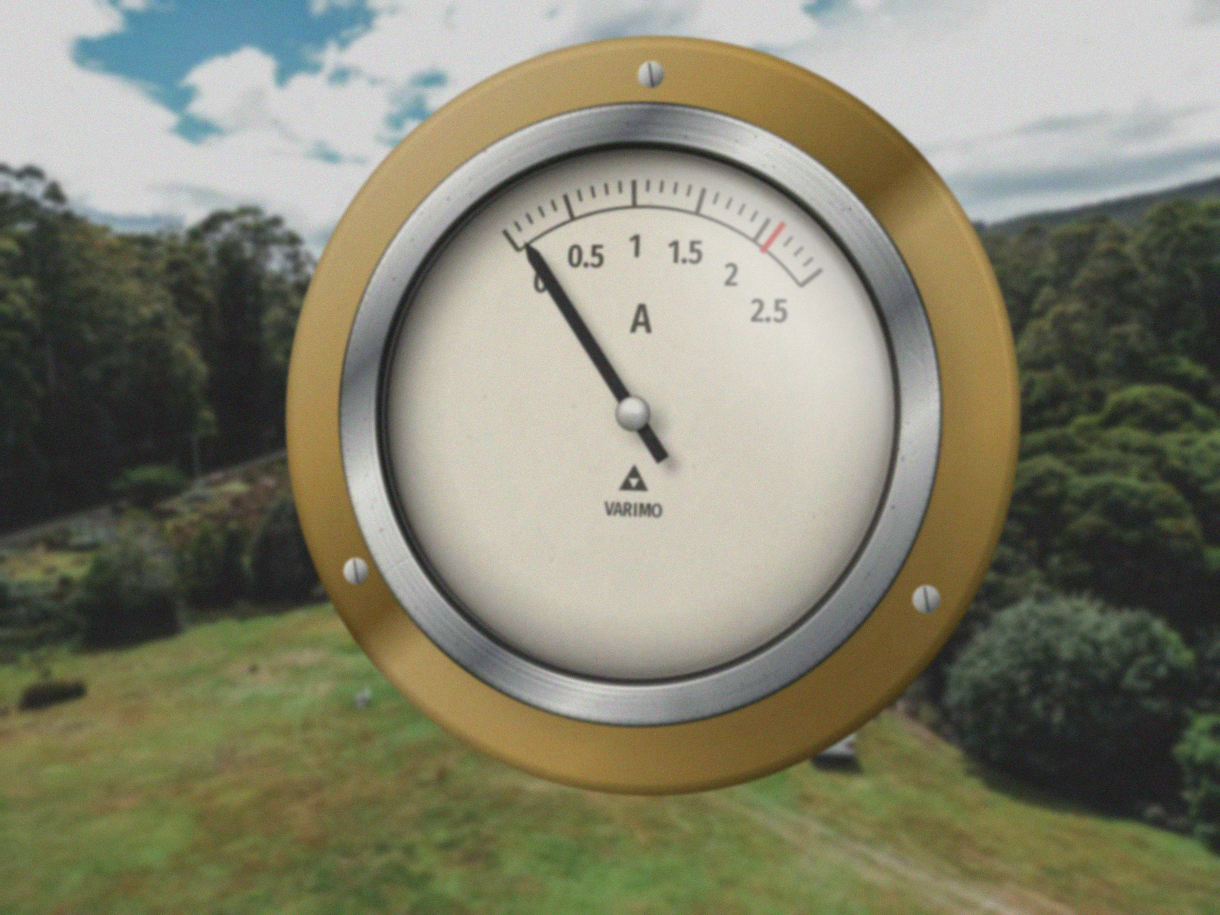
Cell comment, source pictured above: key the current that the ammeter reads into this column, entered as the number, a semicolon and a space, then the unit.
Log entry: 0.1; A
